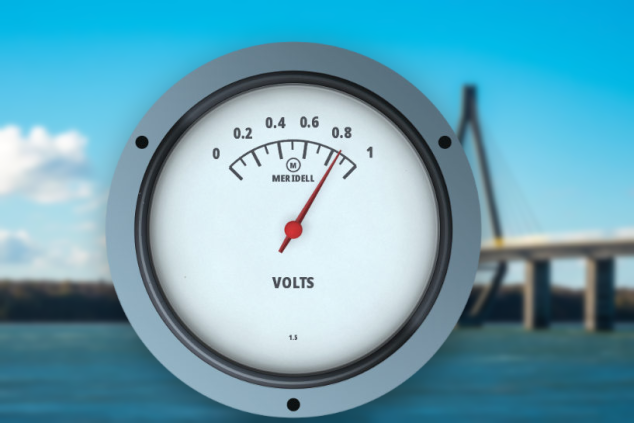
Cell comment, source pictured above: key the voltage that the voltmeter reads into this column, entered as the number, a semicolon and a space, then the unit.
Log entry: 0.85; V
